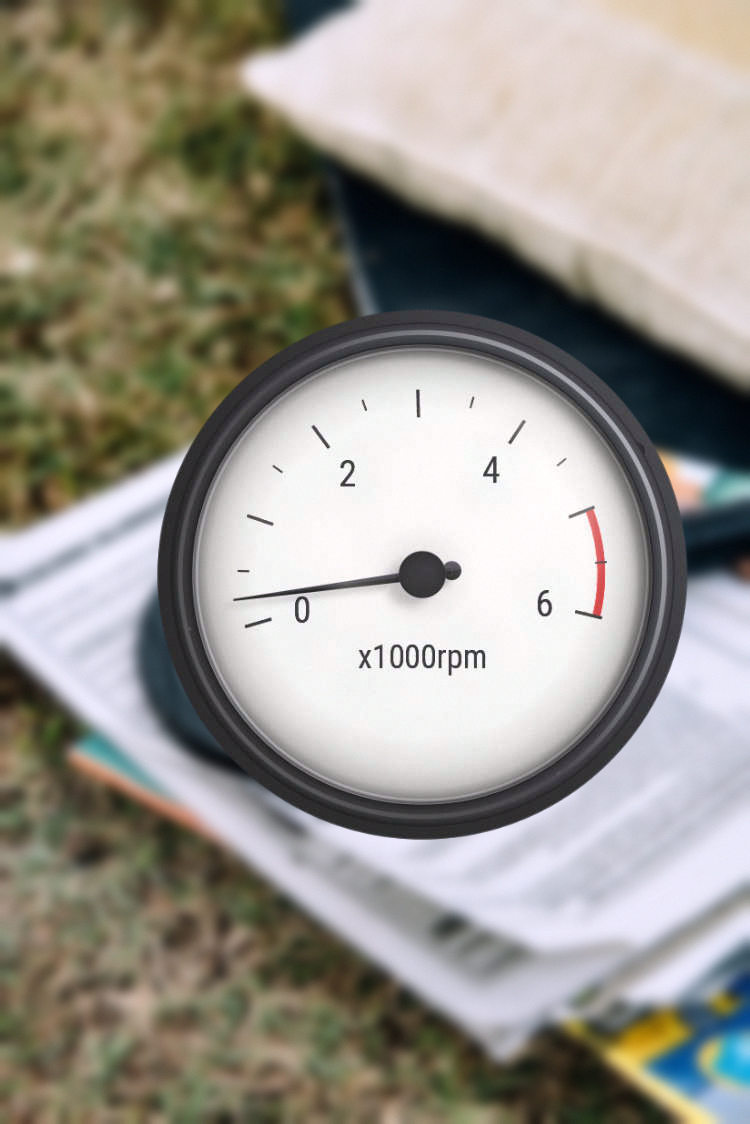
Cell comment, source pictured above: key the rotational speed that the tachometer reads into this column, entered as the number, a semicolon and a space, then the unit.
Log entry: 250; rpm
